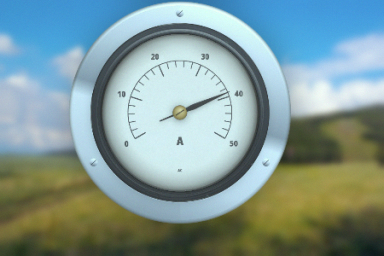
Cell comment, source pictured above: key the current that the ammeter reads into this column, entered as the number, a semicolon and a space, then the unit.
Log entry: 39; A
